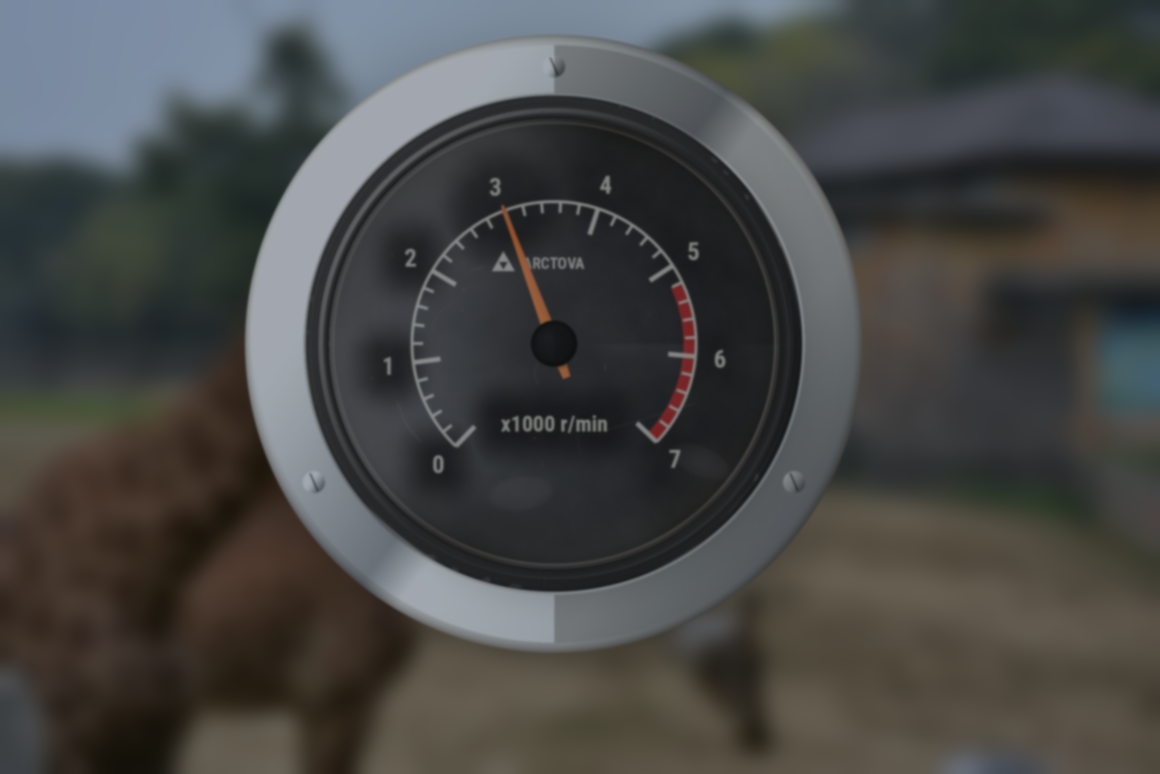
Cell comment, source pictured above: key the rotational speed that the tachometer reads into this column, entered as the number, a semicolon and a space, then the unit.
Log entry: 3000; rpm
